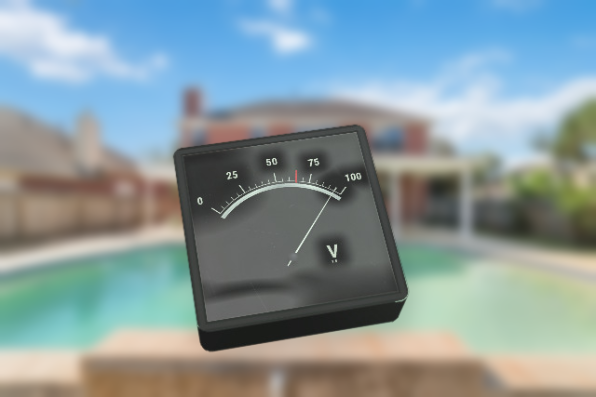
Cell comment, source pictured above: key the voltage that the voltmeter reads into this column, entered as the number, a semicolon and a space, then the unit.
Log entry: 95; V
